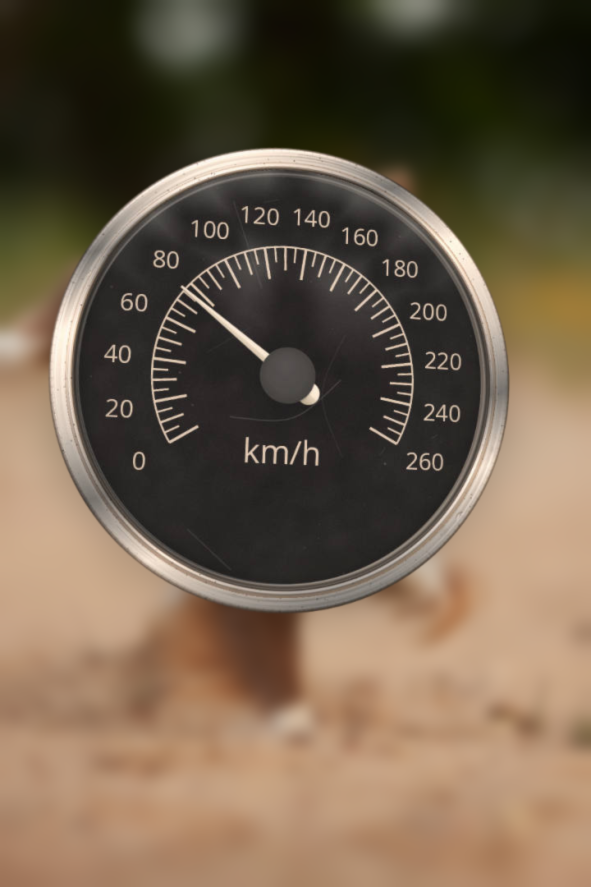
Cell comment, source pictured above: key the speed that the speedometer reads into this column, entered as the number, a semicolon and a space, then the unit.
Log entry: 75; km/h
